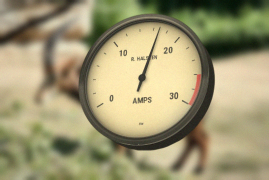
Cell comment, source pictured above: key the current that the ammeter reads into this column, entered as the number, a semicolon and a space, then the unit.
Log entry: 17; A
